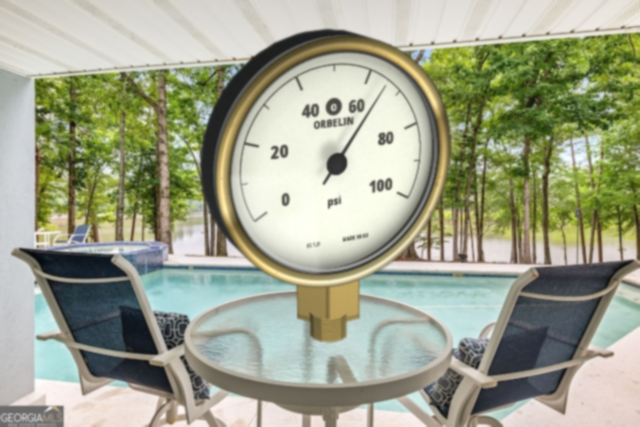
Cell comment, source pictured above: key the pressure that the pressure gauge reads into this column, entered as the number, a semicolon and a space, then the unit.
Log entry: 65; psi
